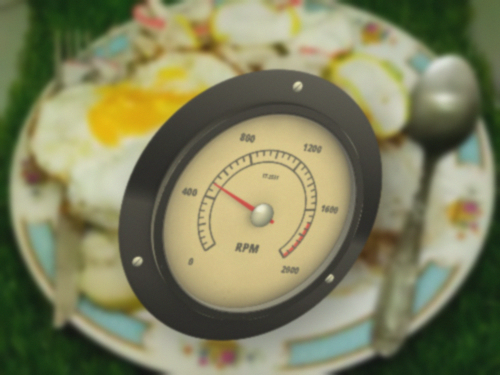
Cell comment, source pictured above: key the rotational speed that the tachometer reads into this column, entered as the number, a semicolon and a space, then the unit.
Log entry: 500; rpm
